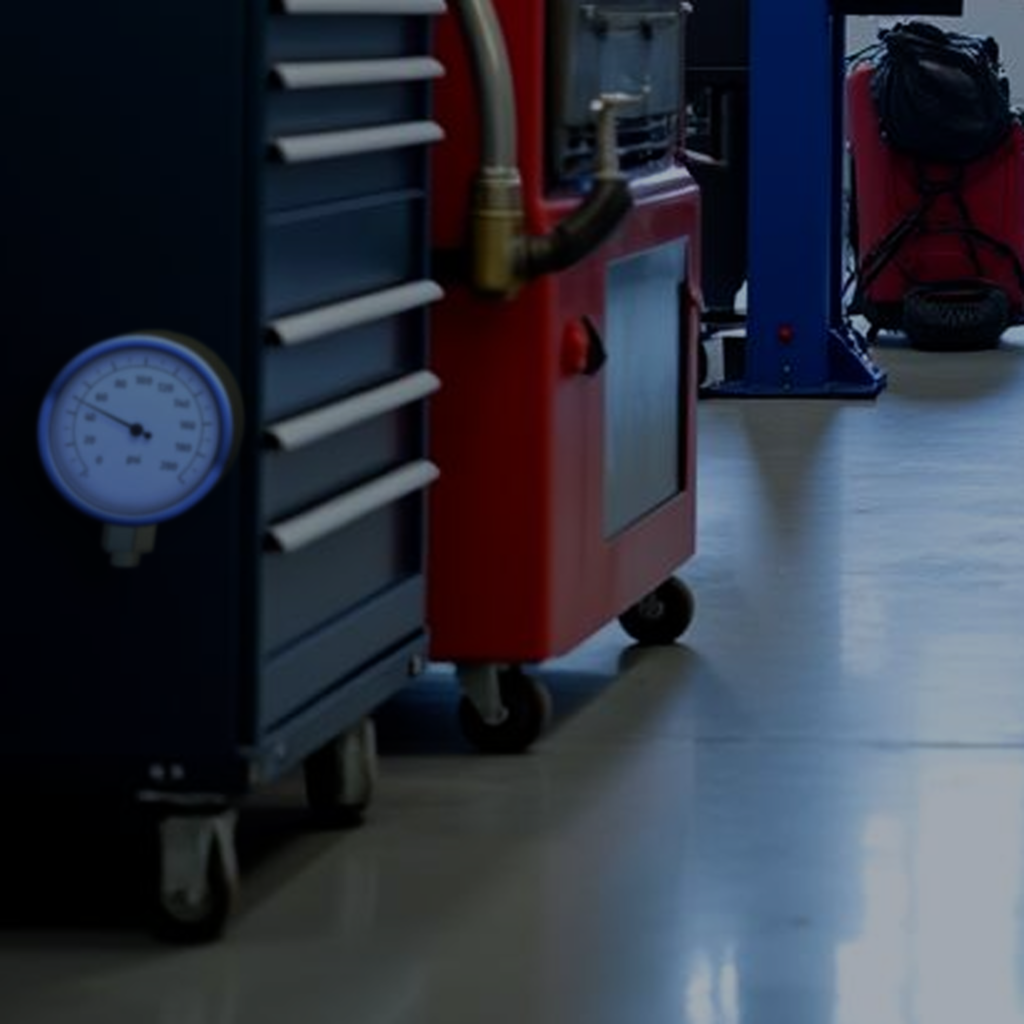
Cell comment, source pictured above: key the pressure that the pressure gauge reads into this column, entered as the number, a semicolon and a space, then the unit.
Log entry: 50; psi
